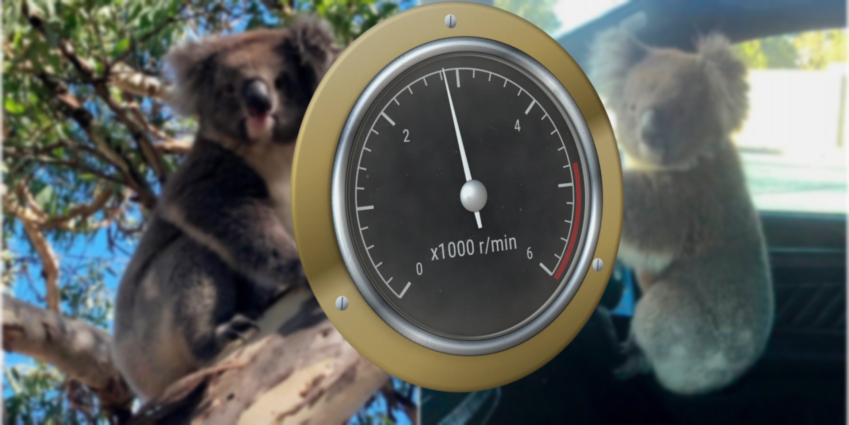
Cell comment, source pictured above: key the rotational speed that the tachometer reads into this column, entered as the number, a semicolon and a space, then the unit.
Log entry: 2800; rpm
